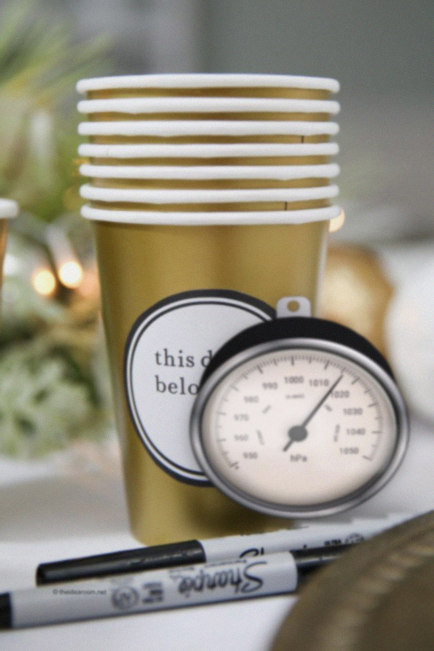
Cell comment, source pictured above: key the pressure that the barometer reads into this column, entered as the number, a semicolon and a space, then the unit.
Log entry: 1015; hPa
